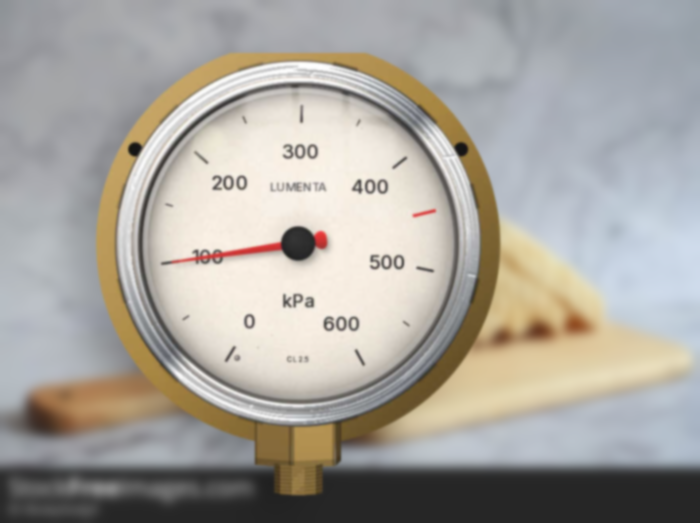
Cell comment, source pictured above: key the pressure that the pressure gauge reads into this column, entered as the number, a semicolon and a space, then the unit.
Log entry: 100; kPa
